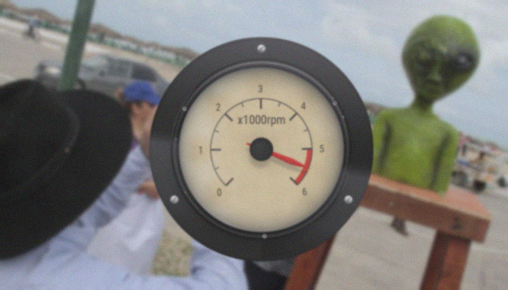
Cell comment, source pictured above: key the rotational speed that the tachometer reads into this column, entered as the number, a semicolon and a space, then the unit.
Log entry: 5500; rpm
